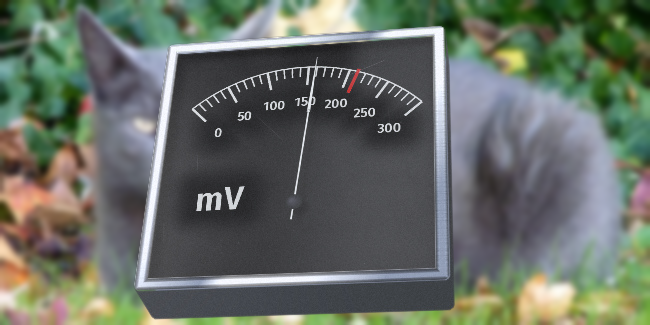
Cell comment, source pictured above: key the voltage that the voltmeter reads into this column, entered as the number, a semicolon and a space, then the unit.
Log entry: 160; mV
